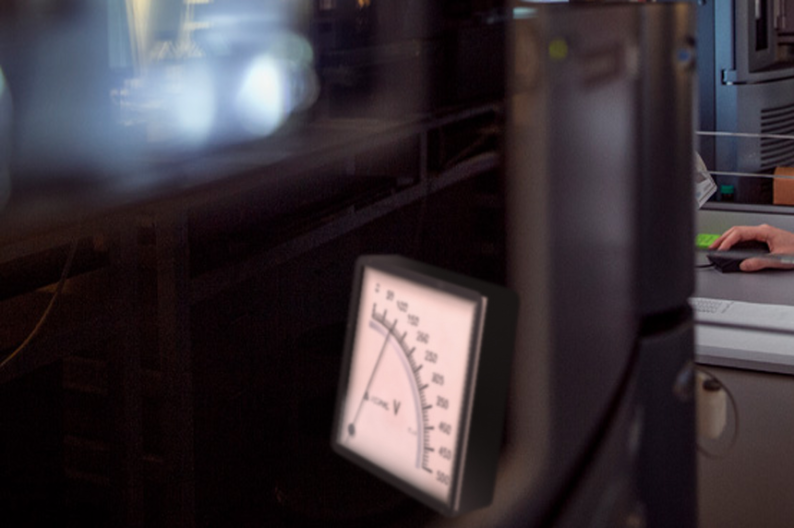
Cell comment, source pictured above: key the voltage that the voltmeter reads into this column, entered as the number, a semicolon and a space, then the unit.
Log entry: 100; V
